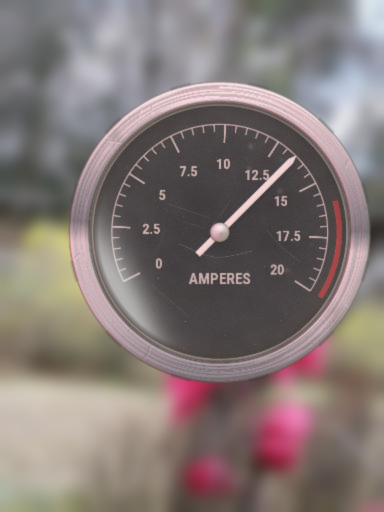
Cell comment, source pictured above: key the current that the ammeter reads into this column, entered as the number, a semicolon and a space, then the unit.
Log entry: 13.5; A
